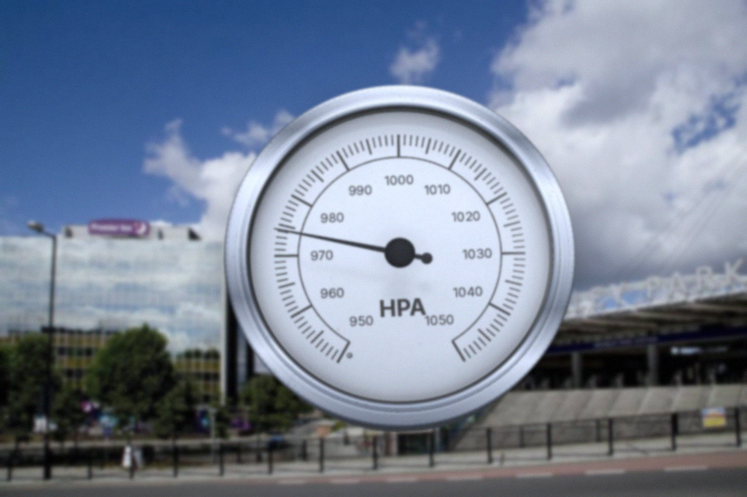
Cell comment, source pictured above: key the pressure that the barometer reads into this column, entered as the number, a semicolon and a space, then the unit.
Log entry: 974; hPa
